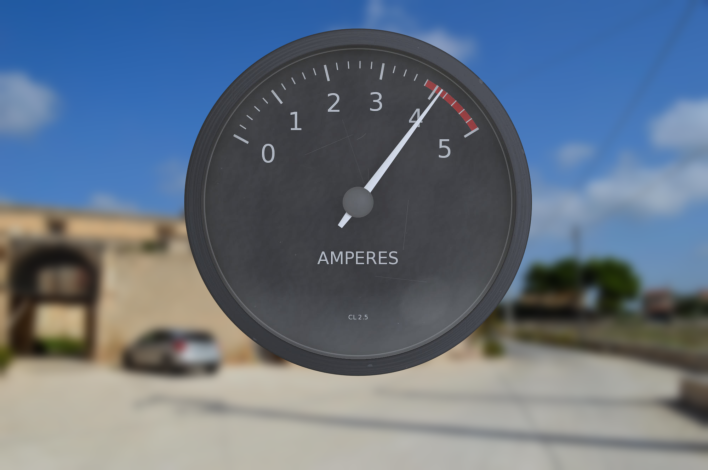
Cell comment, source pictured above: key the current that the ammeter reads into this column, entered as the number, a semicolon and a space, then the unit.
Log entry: 4.1; A
